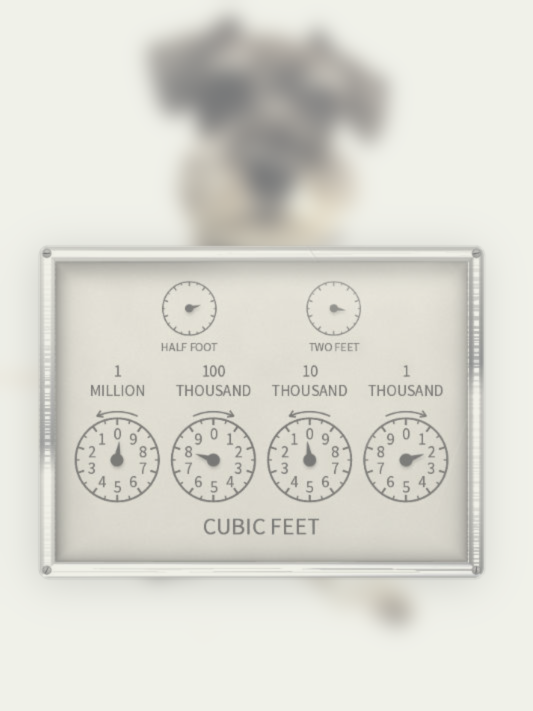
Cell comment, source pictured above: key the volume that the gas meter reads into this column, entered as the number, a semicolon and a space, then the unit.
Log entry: 980200; ft³
